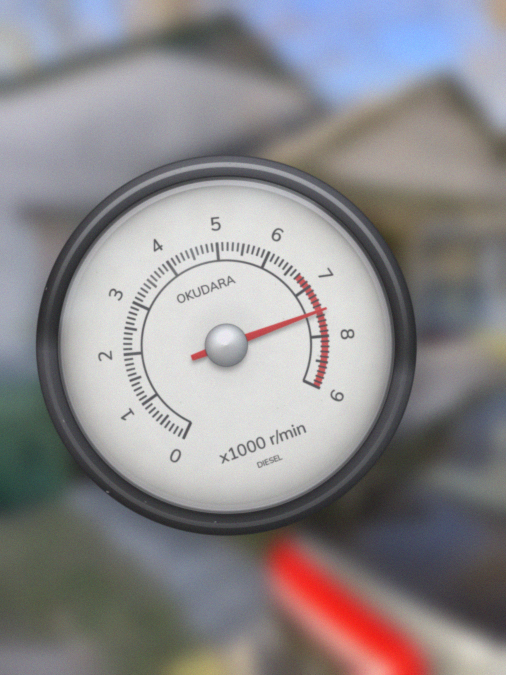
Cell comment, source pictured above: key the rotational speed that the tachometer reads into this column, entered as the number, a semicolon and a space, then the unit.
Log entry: 7500; rpm
